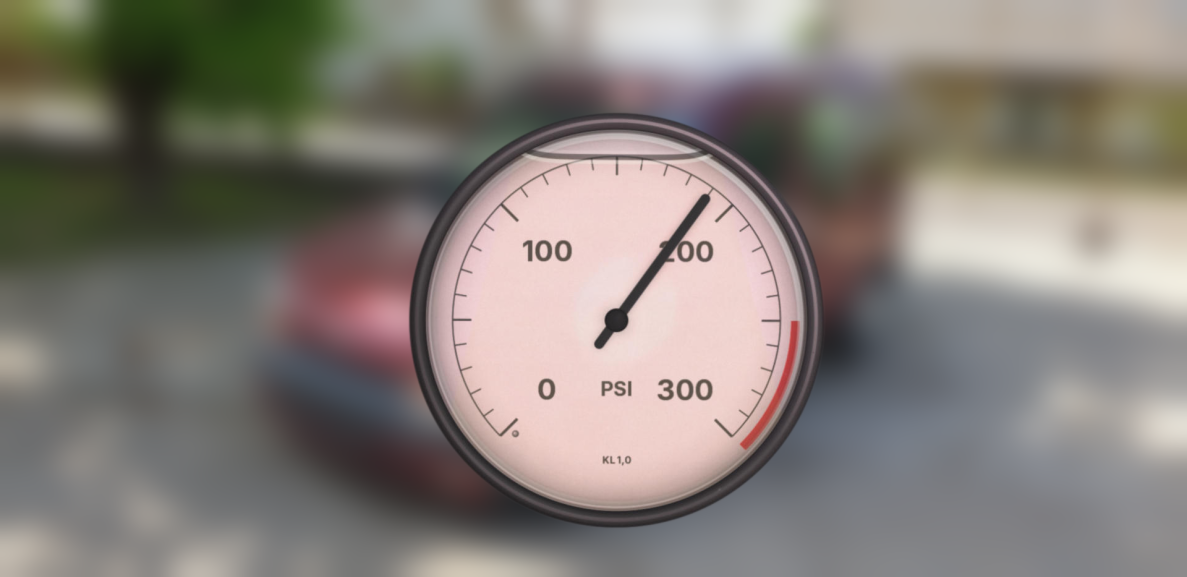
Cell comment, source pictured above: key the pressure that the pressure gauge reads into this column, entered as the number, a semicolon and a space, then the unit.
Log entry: 190; psi
